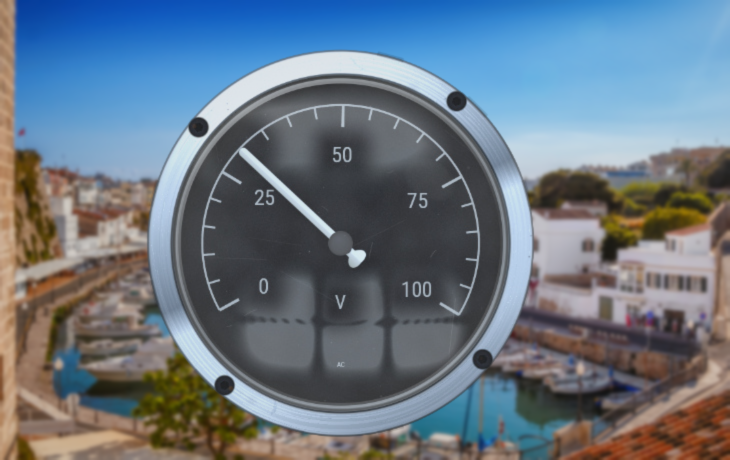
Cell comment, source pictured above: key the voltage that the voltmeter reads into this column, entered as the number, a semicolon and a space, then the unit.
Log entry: 30; V
